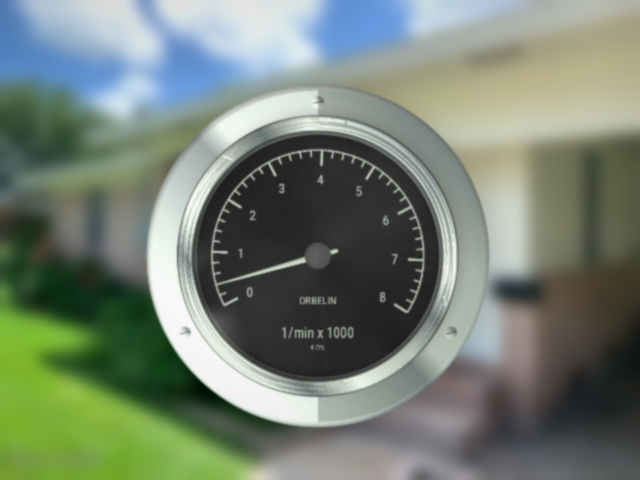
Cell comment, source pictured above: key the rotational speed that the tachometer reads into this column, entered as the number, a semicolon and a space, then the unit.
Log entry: 400; rpm
